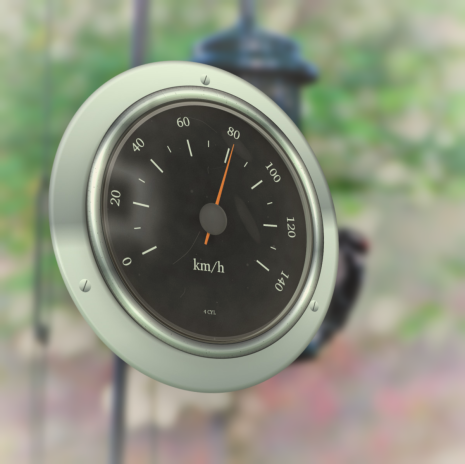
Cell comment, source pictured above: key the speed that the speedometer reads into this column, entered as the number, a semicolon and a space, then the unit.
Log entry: 80; km/h
